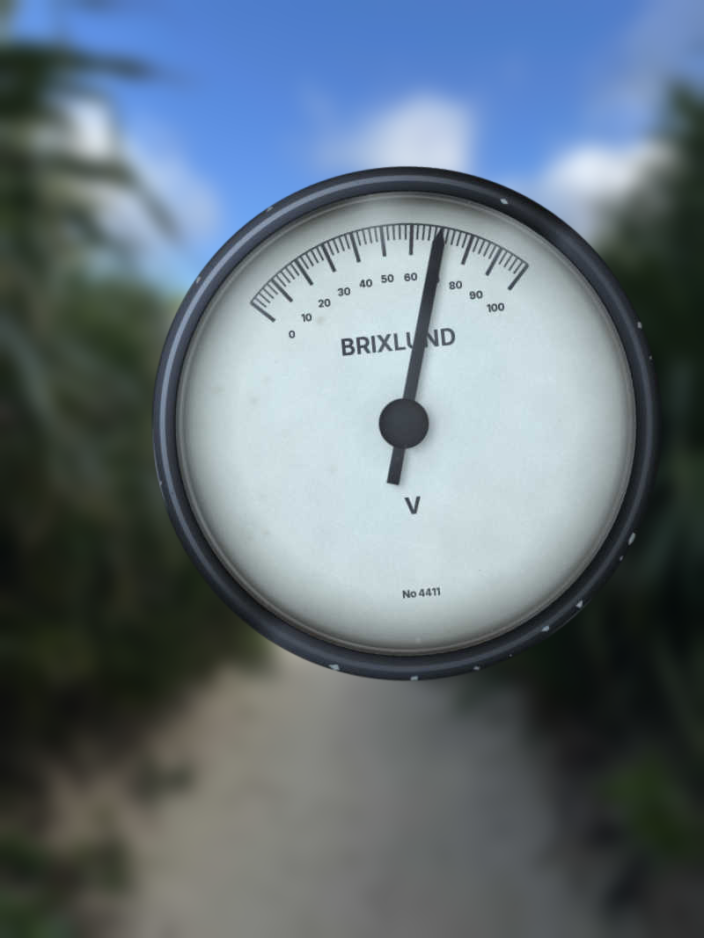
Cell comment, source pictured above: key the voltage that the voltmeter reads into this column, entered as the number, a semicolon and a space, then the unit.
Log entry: 70; V
